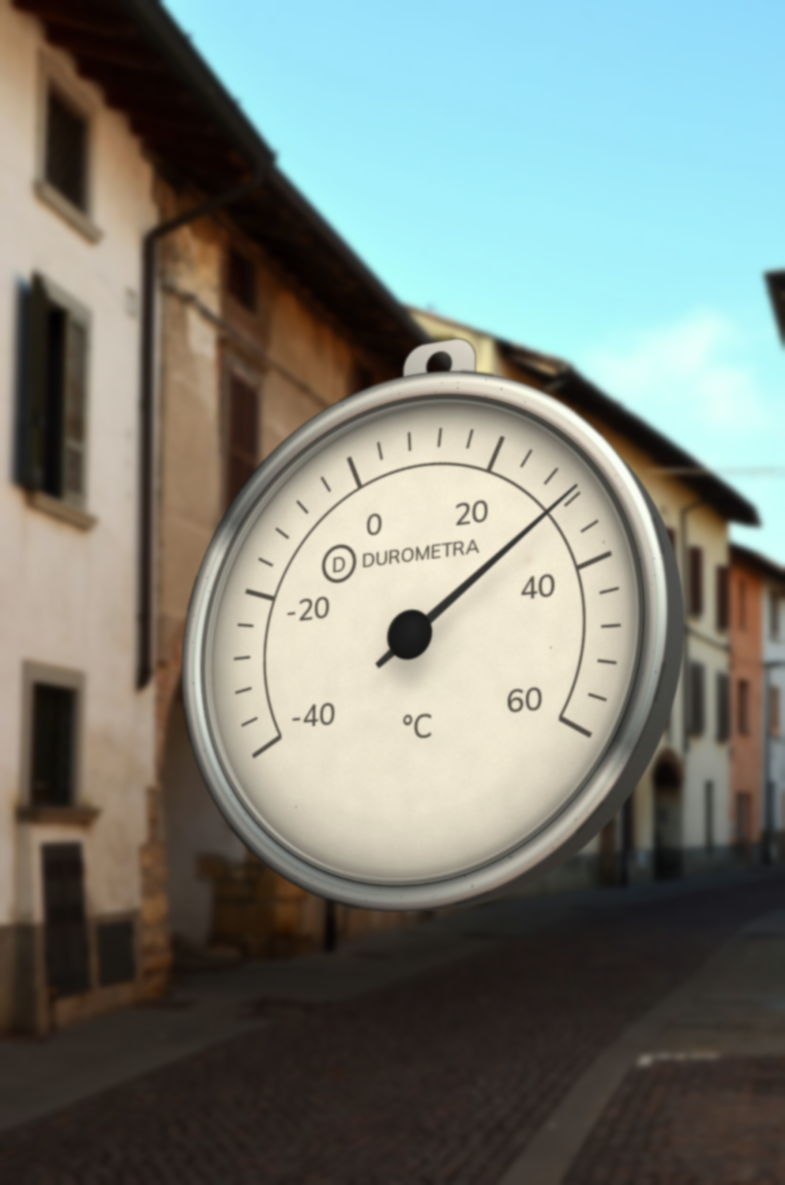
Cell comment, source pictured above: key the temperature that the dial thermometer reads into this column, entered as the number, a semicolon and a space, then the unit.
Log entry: 32; °C
